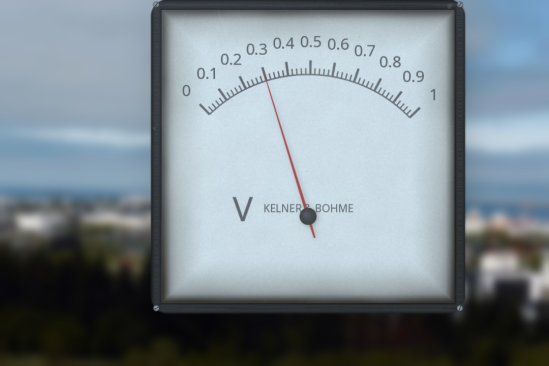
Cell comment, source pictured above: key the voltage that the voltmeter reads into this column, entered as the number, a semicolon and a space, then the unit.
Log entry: 0.3; V
